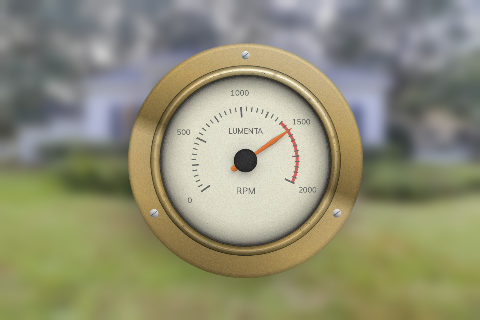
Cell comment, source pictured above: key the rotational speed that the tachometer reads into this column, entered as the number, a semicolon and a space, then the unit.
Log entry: 1500; rpm
